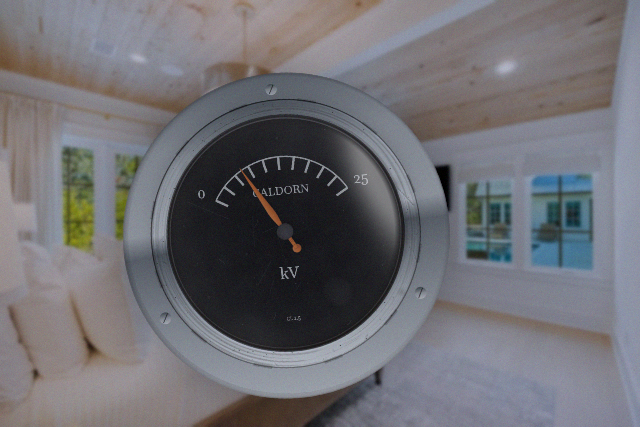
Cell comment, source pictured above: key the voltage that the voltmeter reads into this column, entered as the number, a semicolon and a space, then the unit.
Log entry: 6.25; kV
